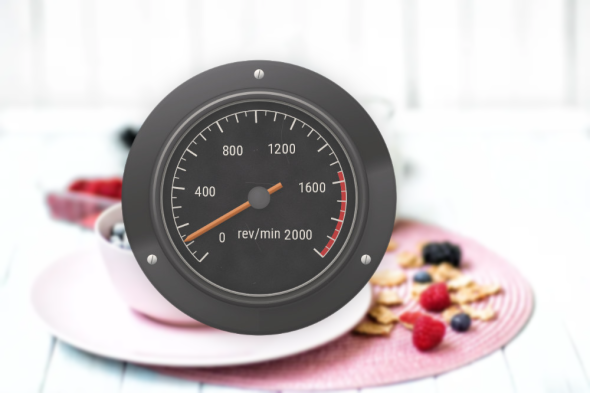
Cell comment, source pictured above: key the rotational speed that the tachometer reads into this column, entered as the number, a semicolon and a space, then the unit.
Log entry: 125; rpm
